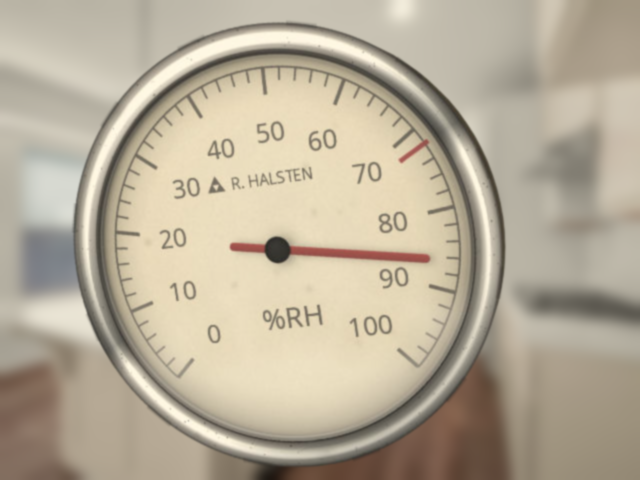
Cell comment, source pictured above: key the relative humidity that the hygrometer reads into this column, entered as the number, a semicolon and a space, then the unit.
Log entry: 86; %
